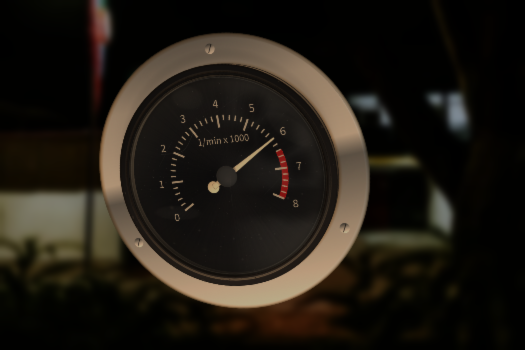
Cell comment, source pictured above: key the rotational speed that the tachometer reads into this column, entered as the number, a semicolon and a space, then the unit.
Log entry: 6000; rpm
